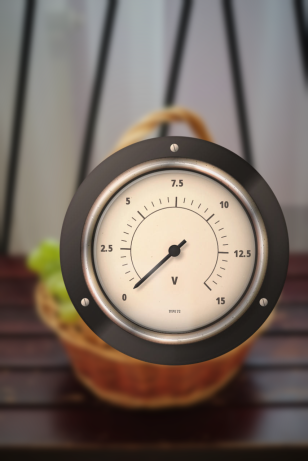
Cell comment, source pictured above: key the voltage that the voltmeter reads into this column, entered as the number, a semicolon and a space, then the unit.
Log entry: 0; V
